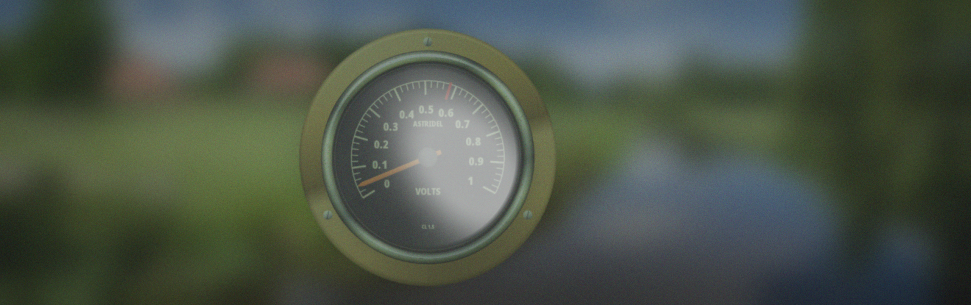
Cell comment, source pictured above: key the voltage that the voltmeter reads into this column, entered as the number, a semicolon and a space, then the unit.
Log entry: 0.04; V
